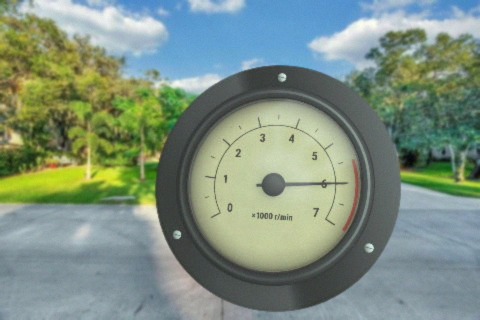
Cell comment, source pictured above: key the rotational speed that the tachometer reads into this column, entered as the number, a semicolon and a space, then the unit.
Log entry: 6000; rpm
